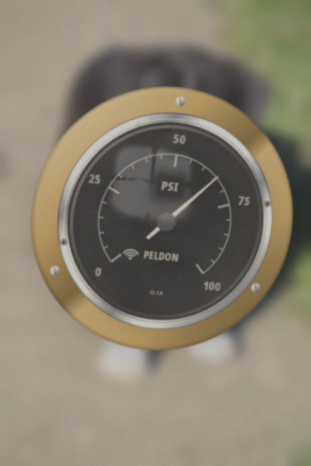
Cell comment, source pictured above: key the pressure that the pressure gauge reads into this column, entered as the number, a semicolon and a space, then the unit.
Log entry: 65; psi
